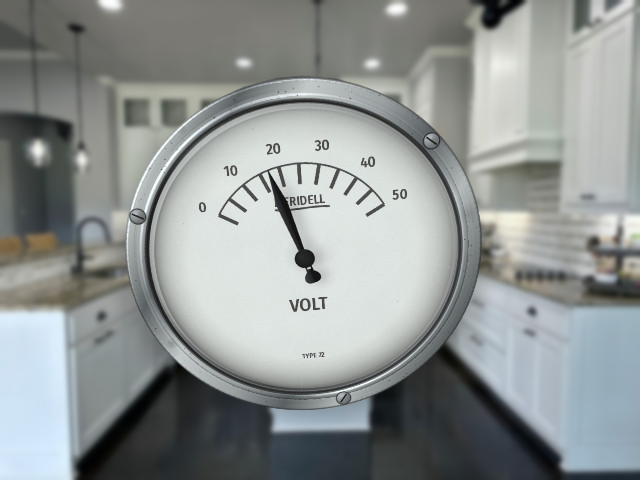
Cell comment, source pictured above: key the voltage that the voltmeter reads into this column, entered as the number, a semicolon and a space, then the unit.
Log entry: 17.5; V
